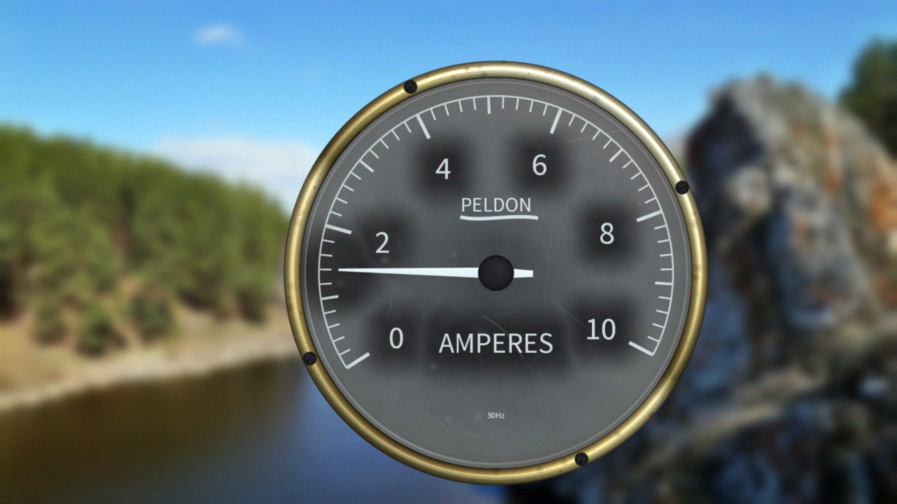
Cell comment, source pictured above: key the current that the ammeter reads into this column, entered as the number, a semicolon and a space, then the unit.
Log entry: 1.4; A
